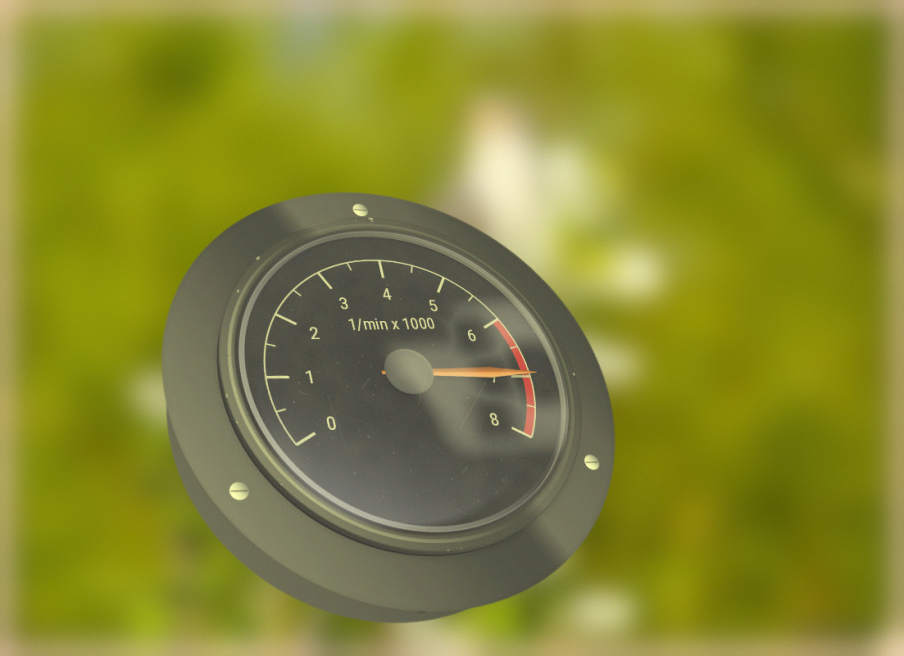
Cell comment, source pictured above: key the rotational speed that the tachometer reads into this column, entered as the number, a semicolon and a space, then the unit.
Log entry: 7000; rpm
